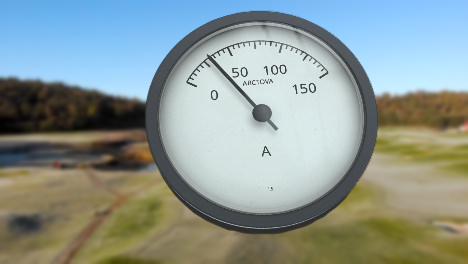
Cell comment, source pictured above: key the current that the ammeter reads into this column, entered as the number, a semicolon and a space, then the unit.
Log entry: 30; A
